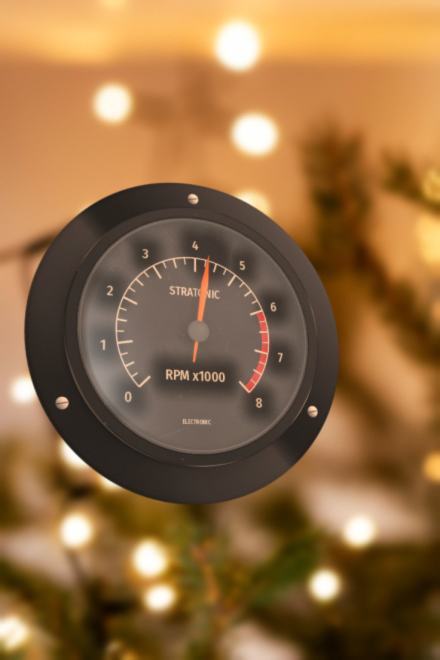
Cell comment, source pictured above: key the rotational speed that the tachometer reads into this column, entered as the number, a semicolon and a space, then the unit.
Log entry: 4250; rpm
